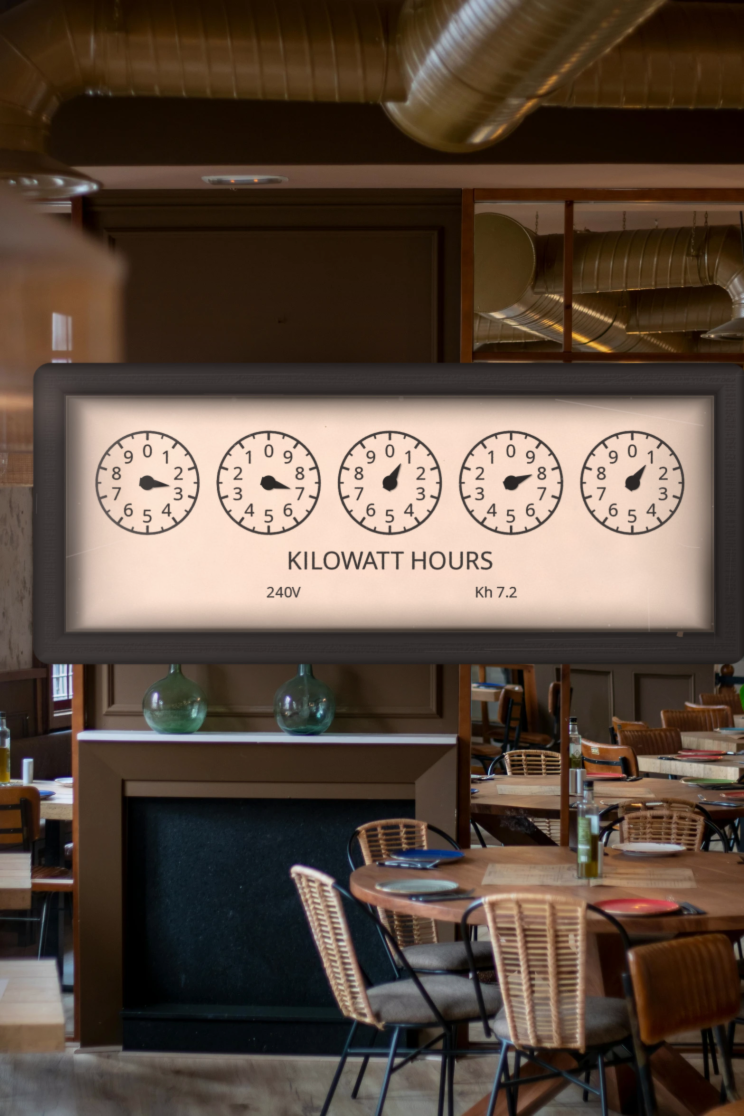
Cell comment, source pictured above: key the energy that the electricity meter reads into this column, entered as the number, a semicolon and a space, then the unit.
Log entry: 27081; kWh
